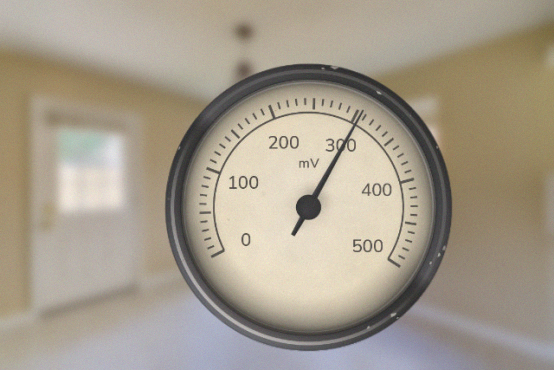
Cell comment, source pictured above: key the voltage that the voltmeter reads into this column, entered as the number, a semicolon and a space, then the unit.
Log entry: 305; mV
